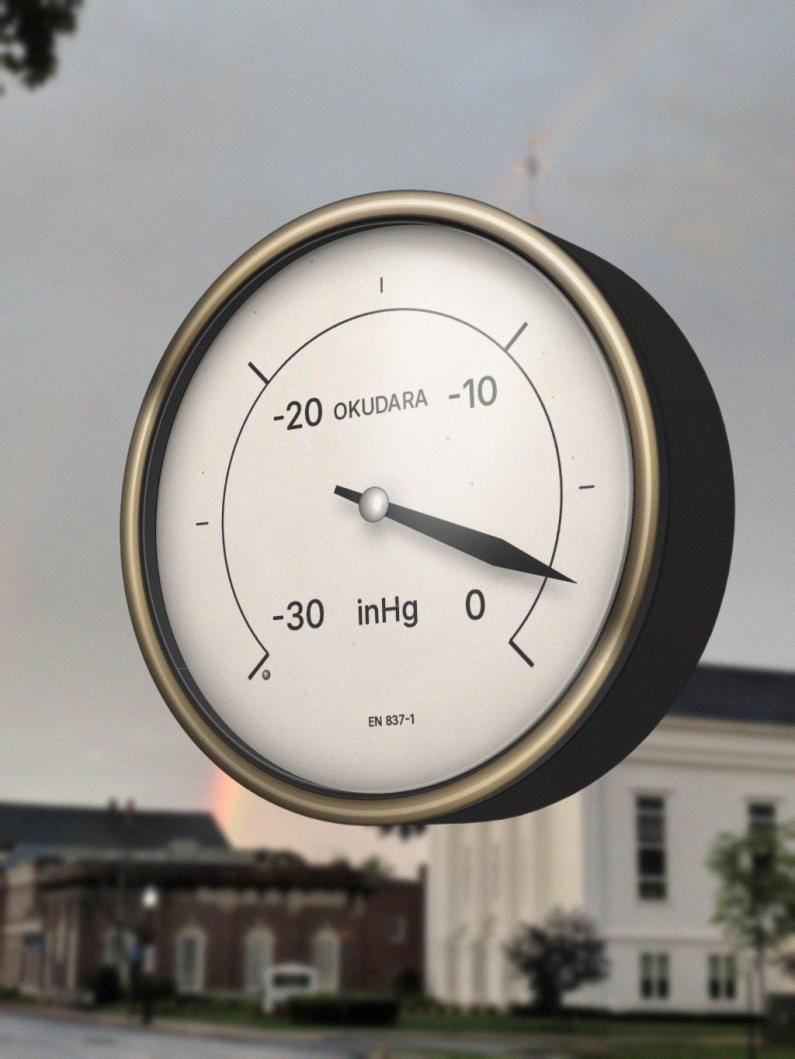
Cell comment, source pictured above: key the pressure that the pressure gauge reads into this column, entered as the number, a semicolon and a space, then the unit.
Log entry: -2.5; inHg
